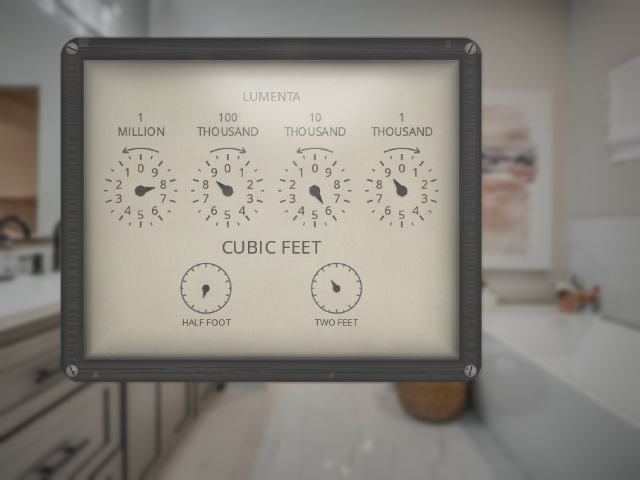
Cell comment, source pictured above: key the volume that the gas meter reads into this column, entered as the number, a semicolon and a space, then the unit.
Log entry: 785900; ft³
